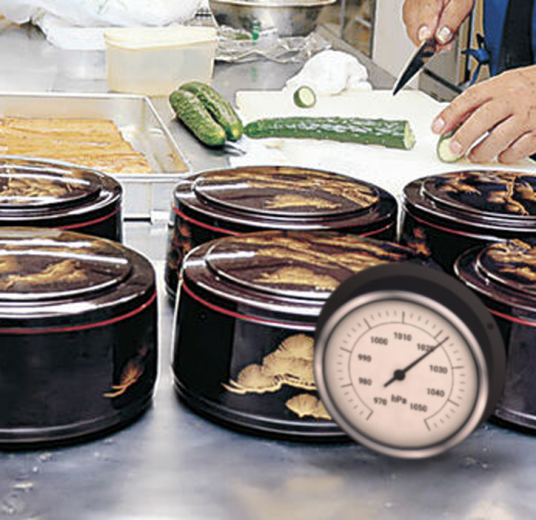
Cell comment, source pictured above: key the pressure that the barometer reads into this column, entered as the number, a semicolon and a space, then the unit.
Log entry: 1022; hPa
